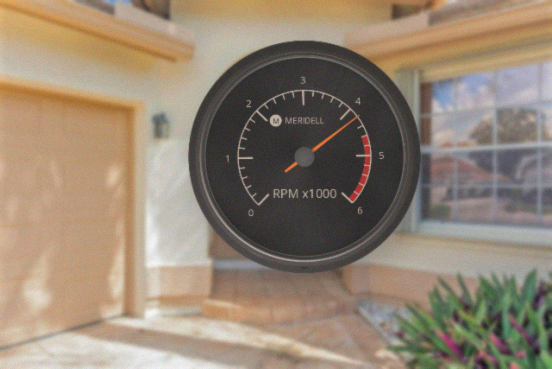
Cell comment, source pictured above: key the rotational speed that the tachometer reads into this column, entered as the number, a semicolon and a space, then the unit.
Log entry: 4200; rpm
